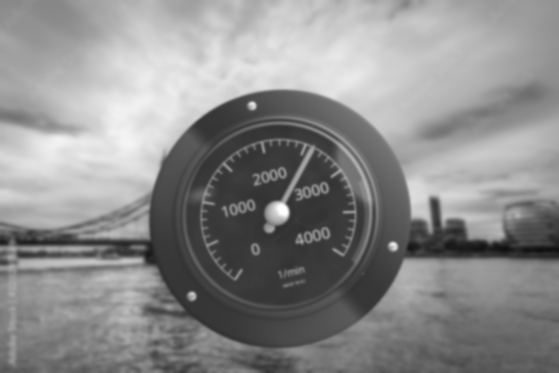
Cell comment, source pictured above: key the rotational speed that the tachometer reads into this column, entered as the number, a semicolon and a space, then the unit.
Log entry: 2600; rpm
